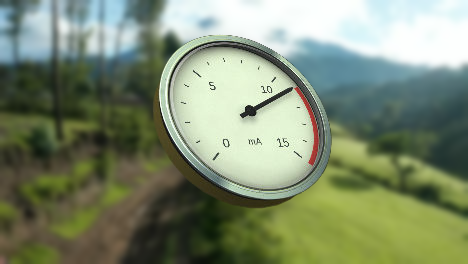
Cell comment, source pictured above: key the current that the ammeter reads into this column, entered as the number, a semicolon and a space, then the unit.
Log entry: 11; mA
